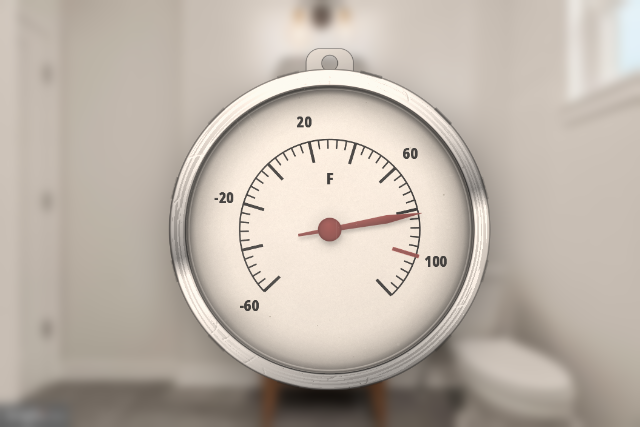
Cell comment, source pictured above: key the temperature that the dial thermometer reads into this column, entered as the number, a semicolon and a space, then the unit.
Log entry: 82; °F
